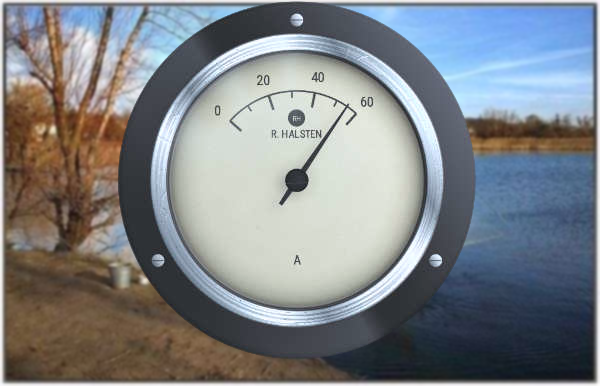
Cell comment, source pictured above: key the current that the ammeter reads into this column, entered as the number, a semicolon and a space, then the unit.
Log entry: 55; A
